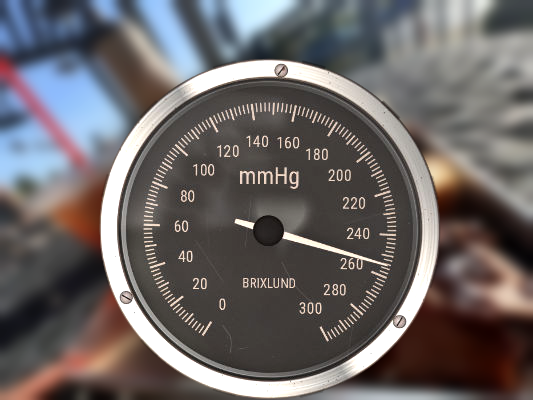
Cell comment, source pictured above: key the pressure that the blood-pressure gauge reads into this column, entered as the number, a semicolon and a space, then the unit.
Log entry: 254; mmHg
